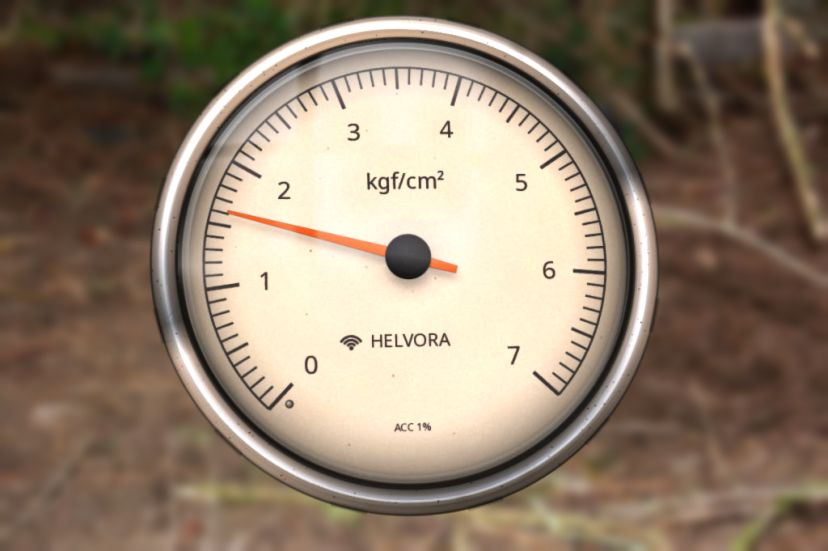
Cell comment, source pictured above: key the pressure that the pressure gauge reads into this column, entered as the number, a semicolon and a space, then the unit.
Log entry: 1.6; kg/cm²
